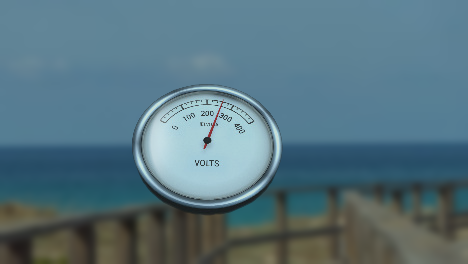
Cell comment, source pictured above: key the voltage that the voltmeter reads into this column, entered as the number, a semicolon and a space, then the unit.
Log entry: 260; V
